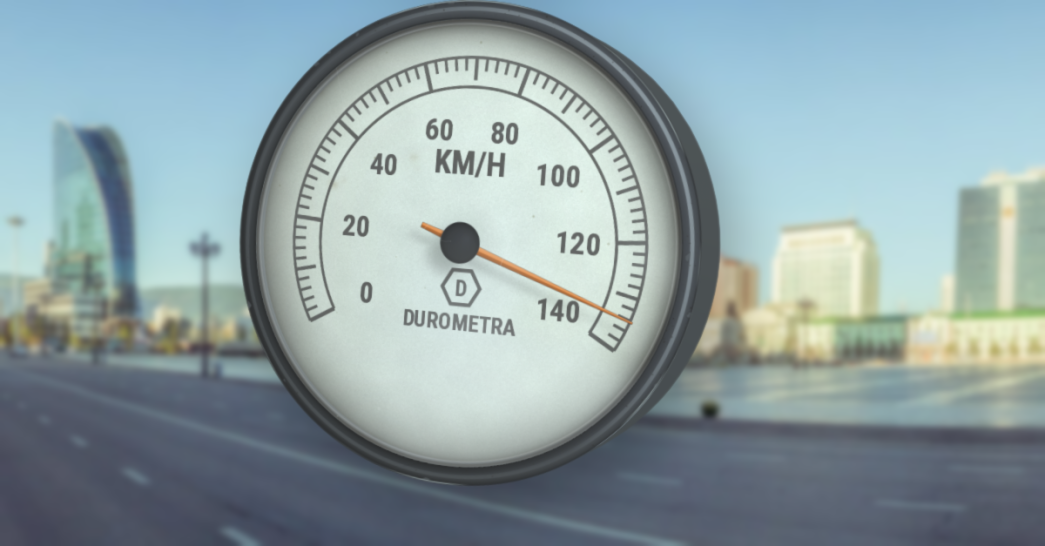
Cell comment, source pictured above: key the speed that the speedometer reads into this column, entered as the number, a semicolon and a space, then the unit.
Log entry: 134; km/h
